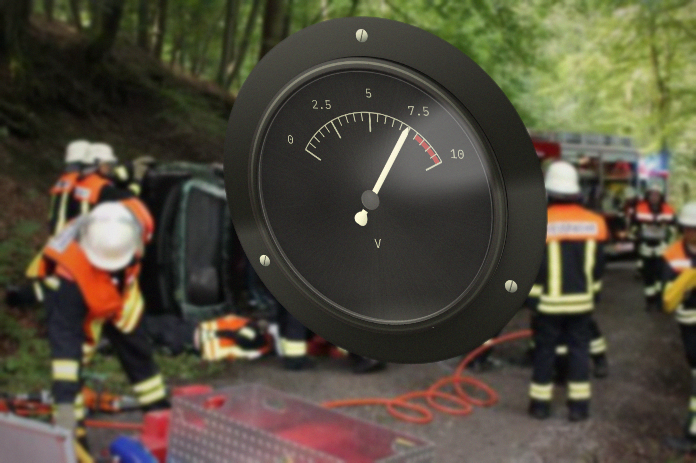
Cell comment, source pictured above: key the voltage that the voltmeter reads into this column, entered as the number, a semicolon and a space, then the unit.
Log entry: 7.5; V
